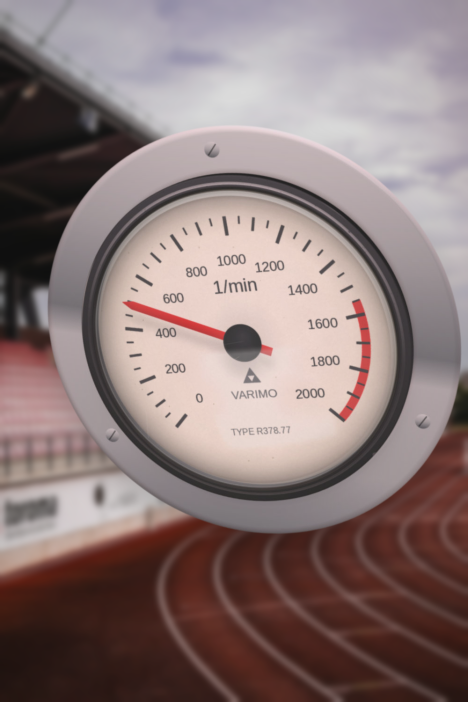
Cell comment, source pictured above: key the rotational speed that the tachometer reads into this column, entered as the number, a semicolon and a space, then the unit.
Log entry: 500; rpm
